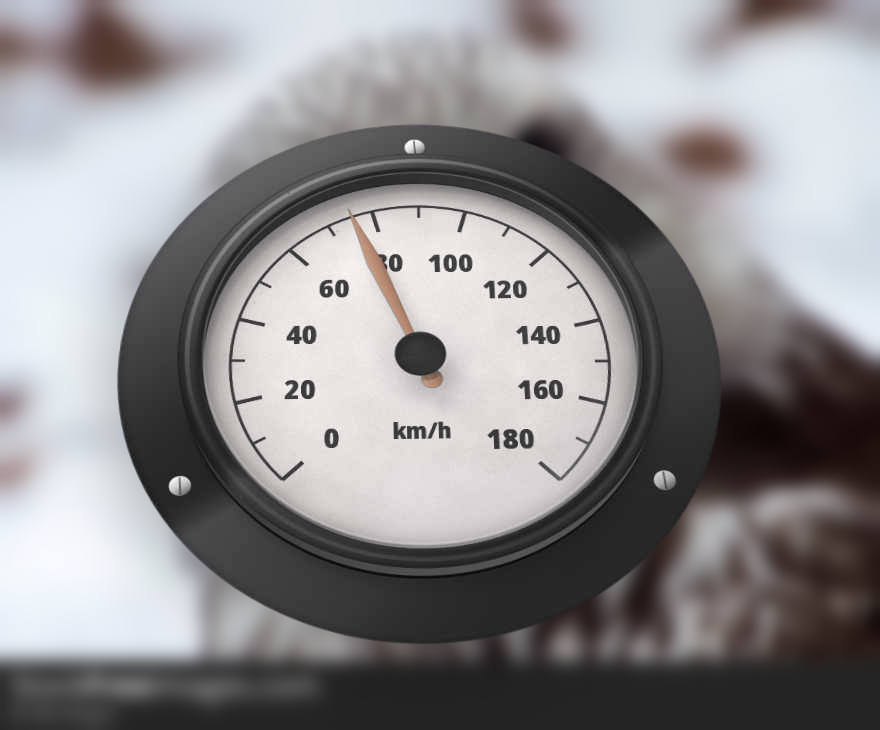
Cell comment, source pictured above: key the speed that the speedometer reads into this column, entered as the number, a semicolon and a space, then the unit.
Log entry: 75; km/h
